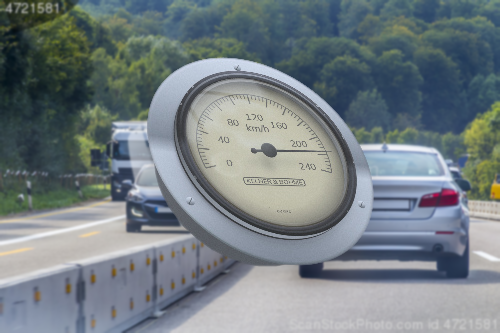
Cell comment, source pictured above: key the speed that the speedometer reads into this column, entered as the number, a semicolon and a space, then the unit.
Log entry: 220; km/h
